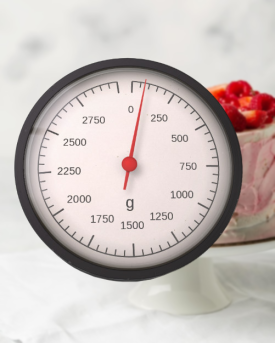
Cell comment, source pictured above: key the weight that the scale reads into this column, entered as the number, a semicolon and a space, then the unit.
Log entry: 75; g
